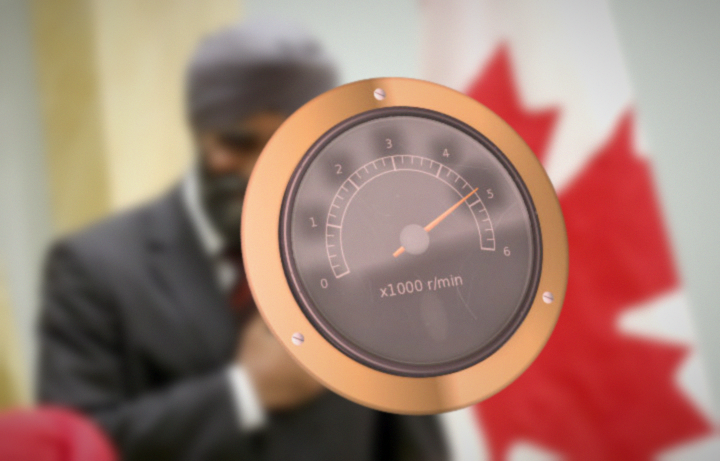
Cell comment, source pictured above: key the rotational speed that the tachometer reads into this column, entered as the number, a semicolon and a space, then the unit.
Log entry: 4800; rpm
